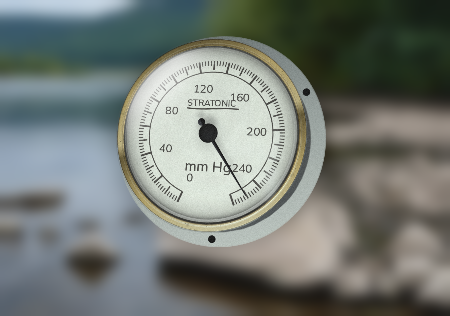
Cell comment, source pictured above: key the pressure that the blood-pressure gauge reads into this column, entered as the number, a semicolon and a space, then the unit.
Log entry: 250; mmHg
